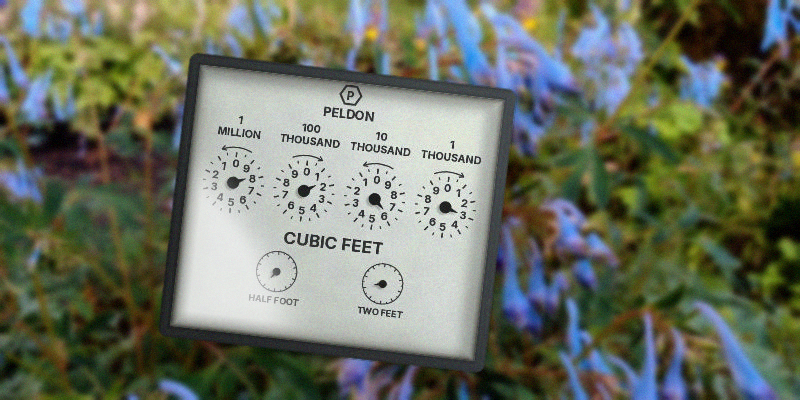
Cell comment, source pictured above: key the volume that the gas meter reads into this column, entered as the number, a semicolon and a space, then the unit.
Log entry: 816300; ft³
